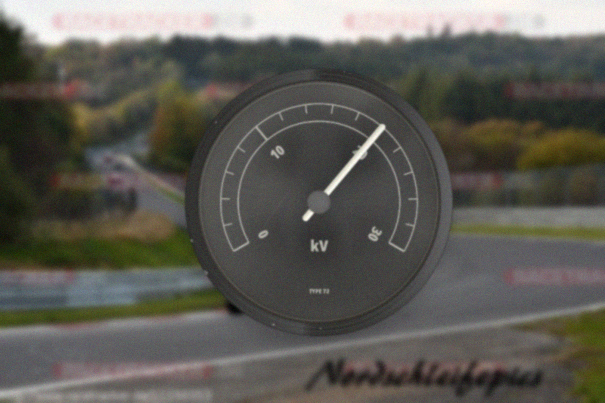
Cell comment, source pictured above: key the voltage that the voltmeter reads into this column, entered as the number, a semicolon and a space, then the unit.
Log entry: 20; kV
